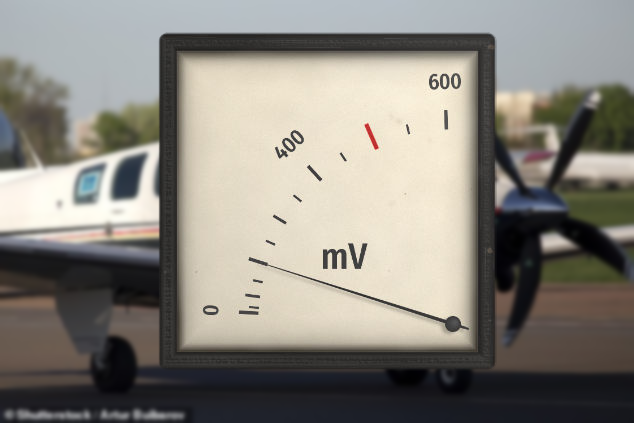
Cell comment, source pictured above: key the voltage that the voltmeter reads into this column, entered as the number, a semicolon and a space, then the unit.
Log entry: 200; mV
